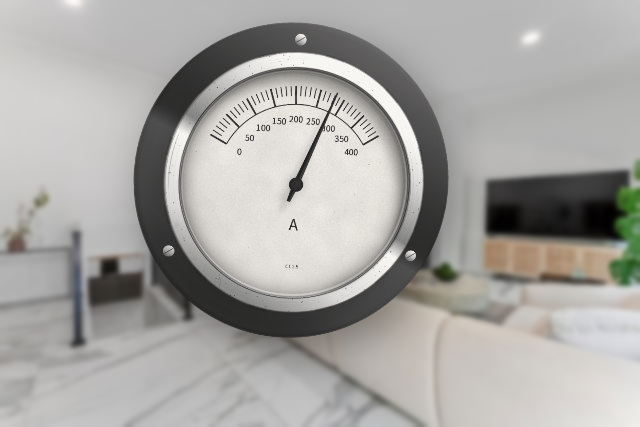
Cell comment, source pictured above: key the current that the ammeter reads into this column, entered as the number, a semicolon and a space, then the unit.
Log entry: 280; A
